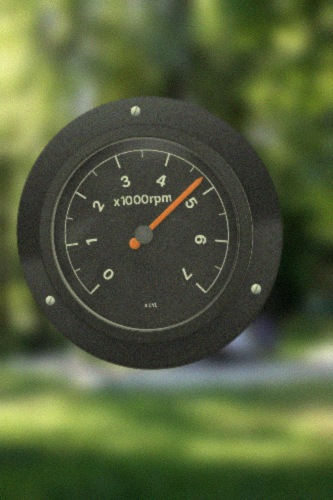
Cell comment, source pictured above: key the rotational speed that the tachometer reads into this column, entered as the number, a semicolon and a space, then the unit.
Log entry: 4750; rpm
